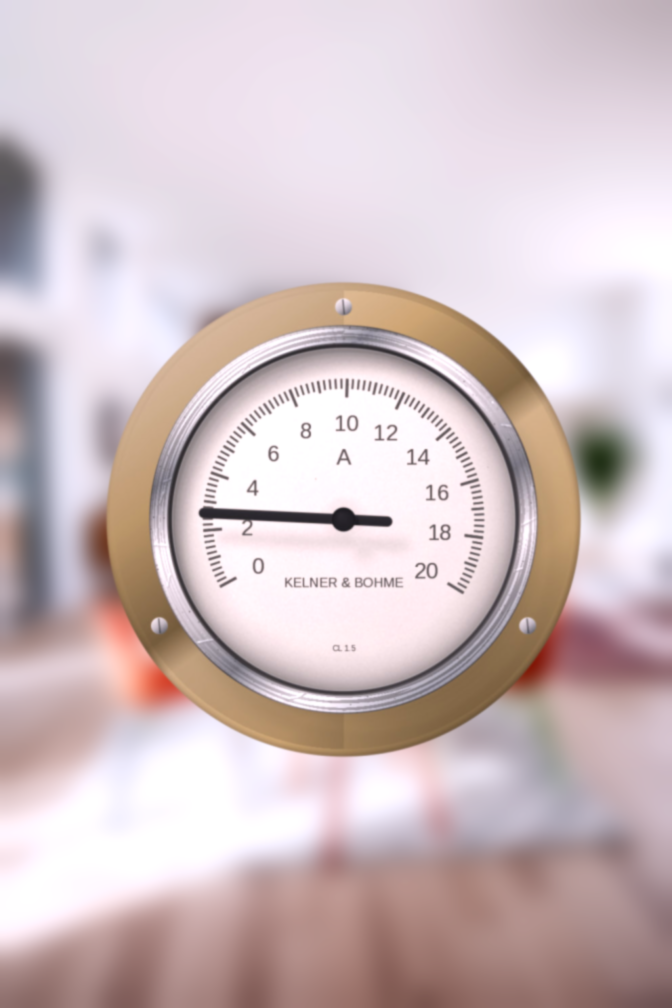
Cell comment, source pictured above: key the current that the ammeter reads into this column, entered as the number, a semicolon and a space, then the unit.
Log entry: 2.6; A
